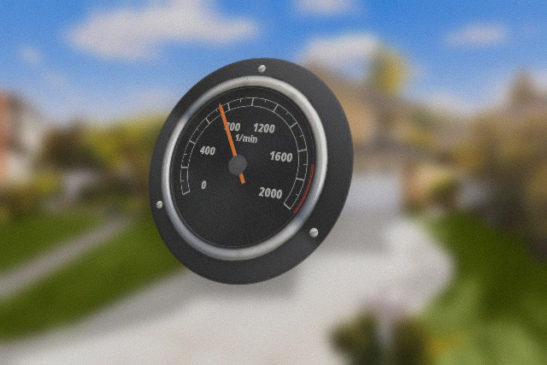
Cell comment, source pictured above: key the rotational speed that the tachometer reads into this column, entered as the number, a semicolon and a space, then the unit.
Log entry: 750; rpm
